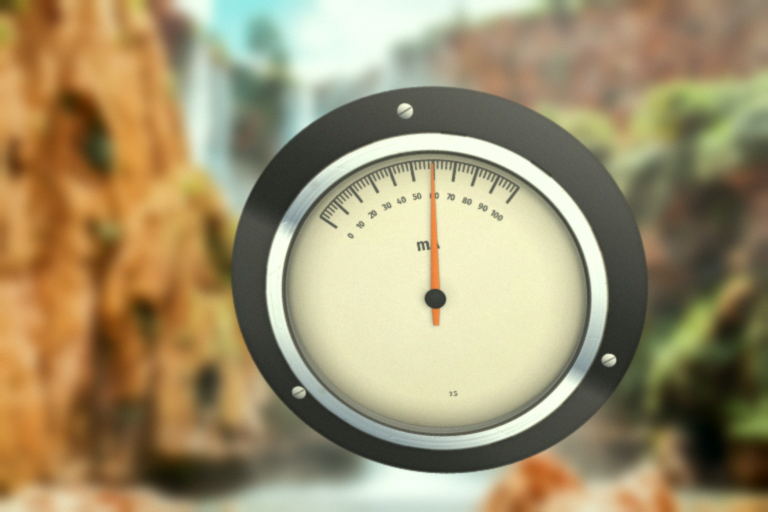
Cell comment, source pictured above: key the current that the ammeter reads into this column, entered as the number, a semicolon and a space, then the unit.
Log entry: 60; mA
